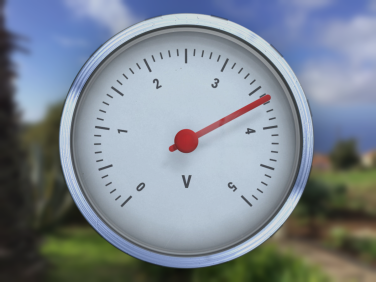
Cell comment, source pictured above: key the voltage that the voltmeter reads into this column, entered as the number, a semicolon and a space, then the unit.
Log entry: 3.65; V
